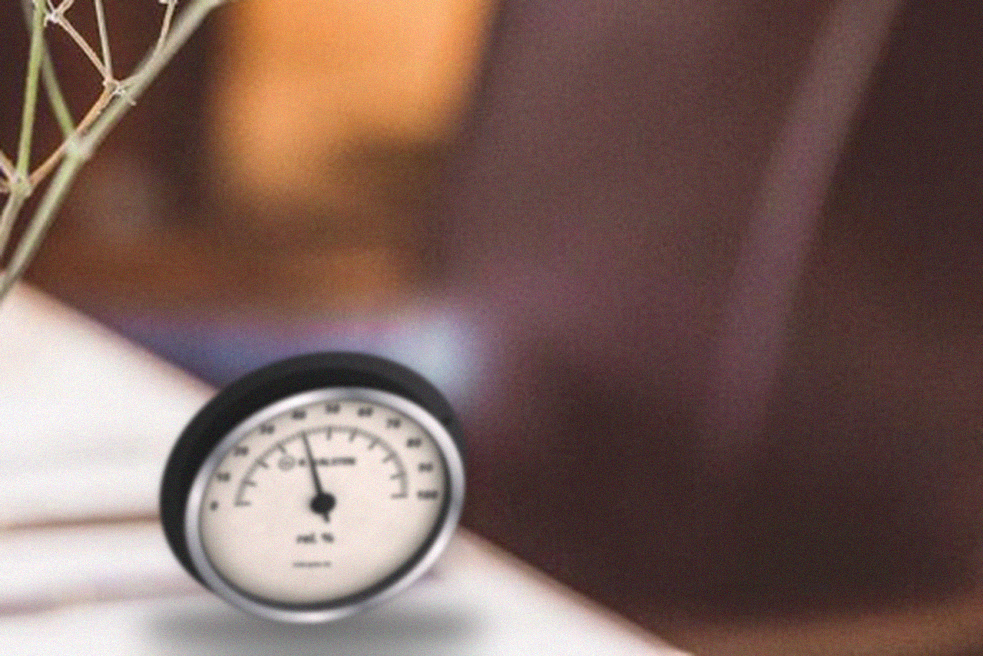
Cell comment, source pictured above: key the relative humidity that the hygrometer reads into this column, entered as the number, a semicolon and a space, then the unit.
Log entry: 40; %
